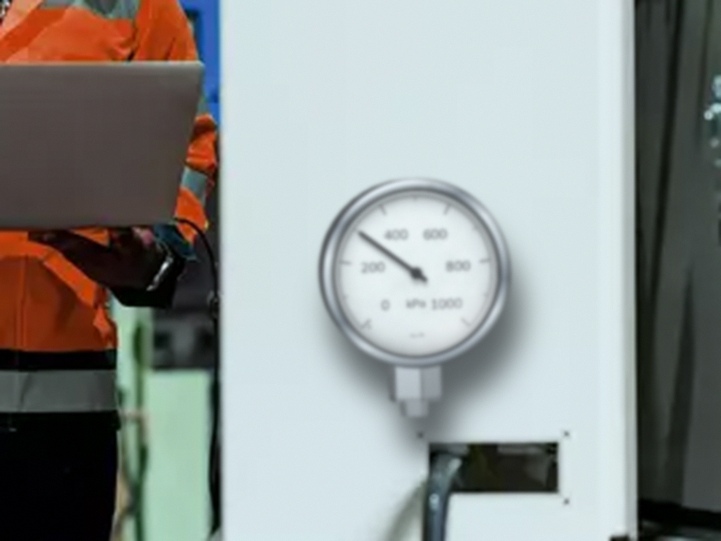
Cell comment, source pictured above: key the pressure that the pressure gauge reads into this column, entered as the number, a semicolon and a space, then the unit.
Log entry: 300; kPa
